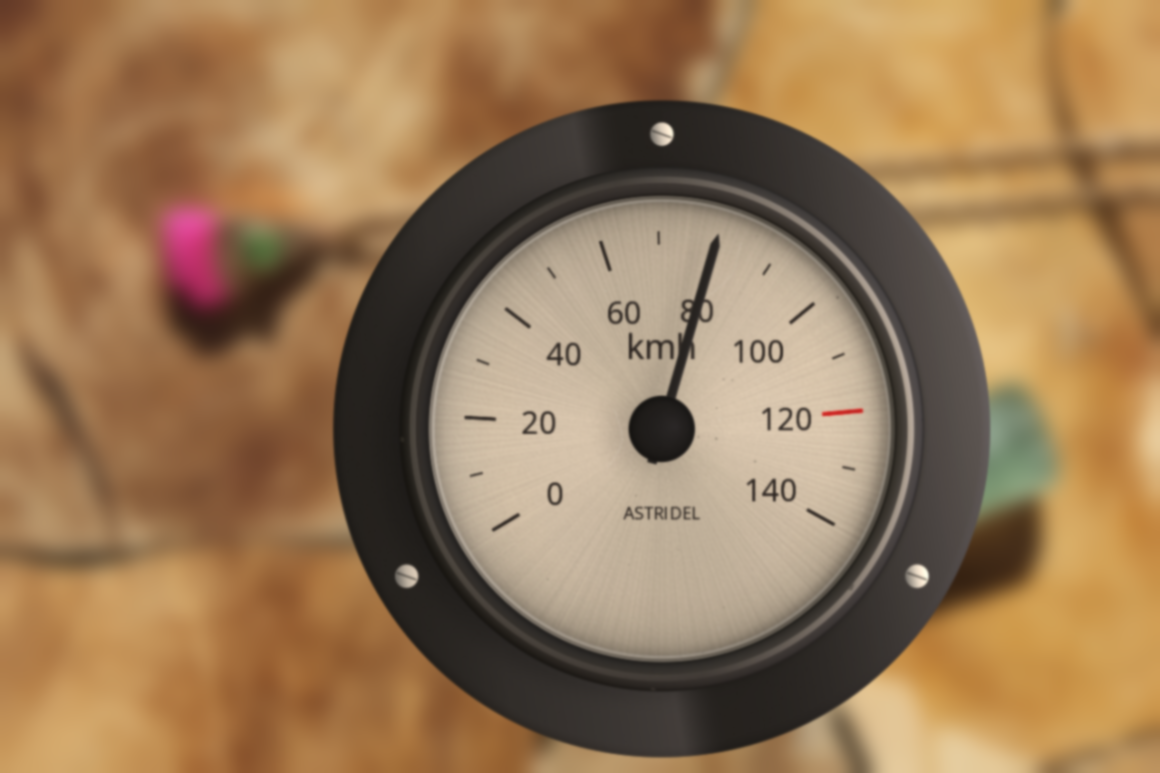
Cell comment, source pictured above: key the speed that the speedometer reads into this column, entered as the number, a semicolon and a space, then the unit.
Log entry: 80; km/h
